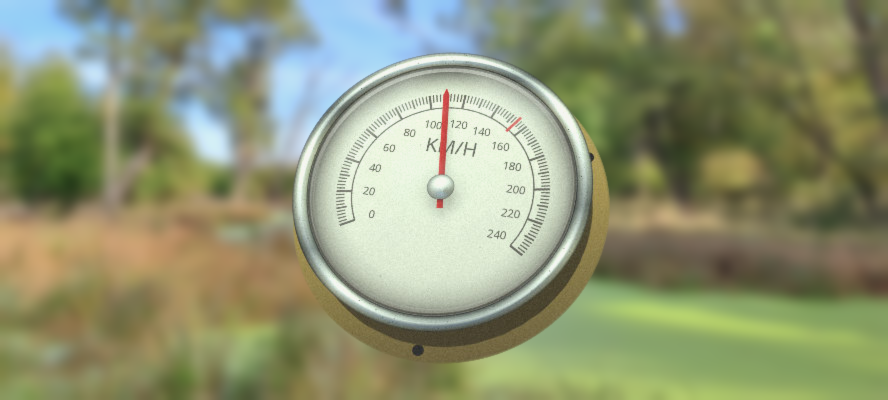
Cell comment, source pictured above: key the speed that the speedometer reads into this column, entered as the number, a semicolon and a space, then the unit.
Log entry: 110; km/h
